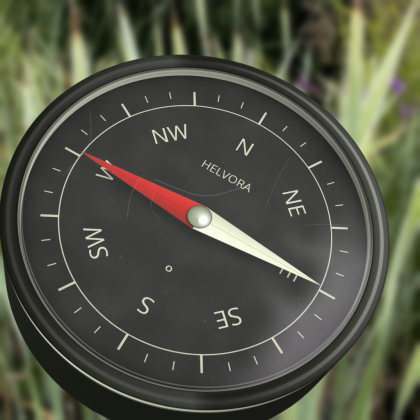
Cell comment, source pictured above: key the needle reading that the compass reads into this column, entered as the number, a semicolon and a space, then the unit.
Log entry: 270; °
